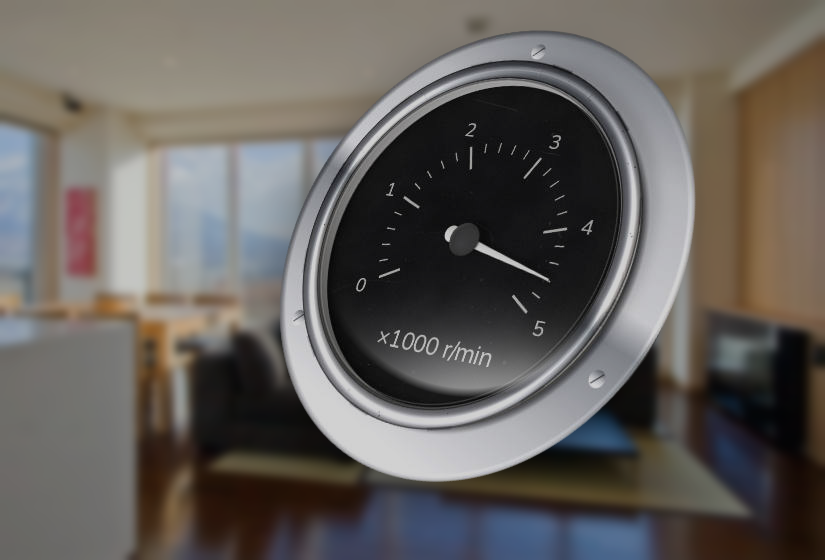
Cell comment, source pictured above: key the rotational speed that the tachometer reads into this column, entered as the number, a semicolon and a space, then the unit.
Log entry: 4600; rpm
